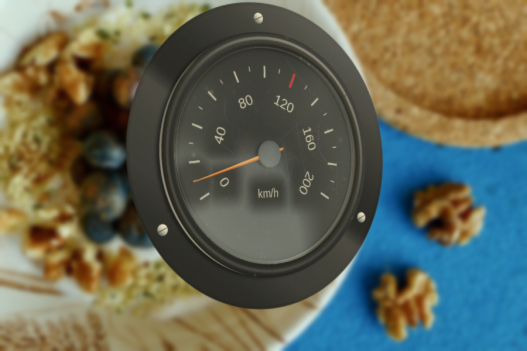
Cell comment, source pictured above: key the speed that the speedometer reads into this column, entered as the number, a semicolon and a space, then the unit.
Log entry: 10; km/h
